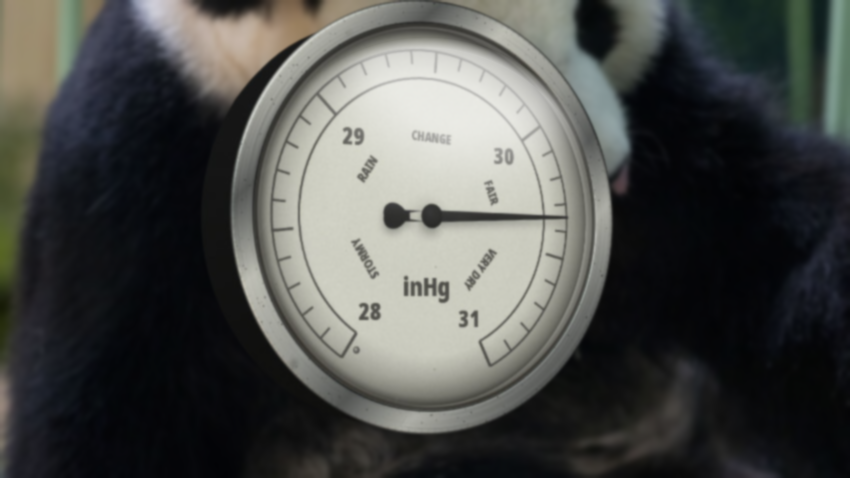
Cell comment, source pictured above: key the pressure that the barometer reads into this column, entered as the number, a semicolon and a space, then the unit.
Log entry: 30.35; inHg
